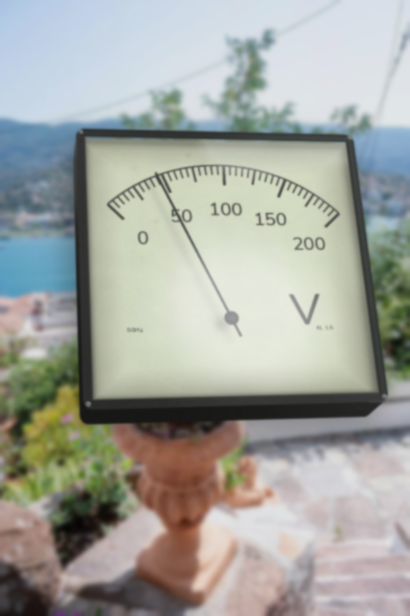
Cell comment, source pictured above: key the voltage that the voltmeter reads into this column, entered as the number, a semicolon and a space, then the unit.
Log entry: 45; V
